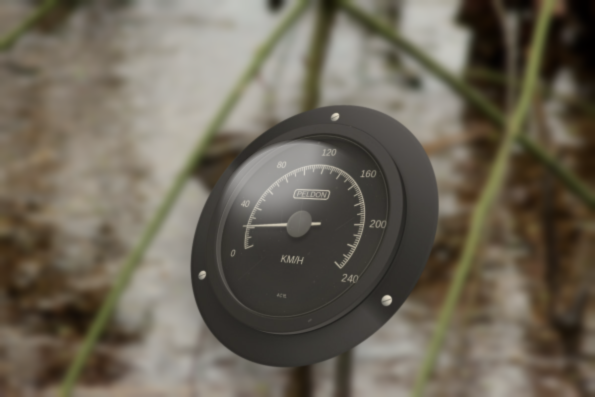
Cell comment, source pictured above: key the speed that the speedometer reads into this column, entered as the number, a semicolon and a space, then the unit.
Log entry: 20; km/h
